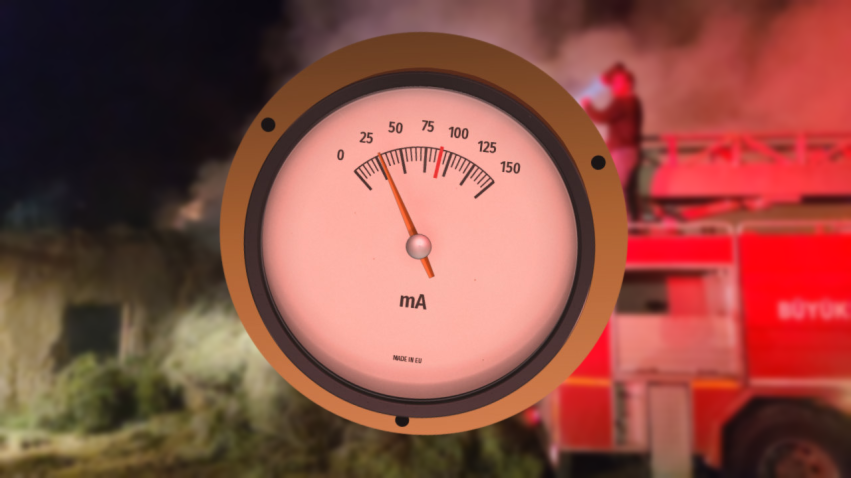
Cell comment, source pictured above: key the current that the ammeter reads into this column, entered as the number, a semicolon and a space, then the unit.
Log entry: 30; mA
